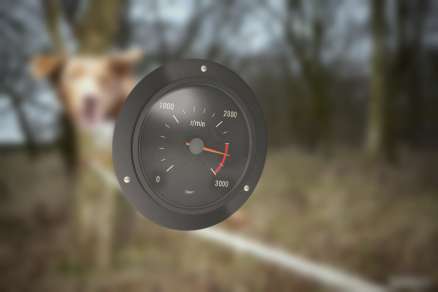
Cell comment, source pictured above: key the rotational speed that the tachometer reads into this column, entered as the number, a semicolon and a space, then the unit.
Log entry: 2600; rpm
